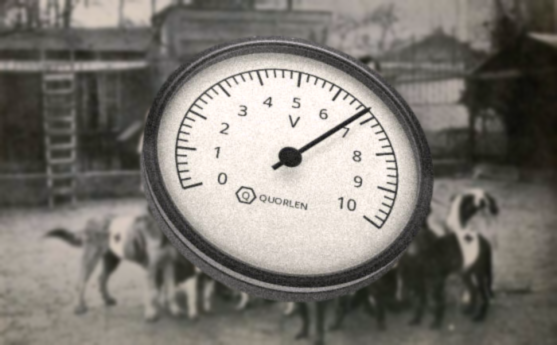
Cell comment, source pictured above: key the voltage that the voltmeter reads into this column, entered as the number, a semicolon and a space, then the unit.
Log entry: 6.8; V
